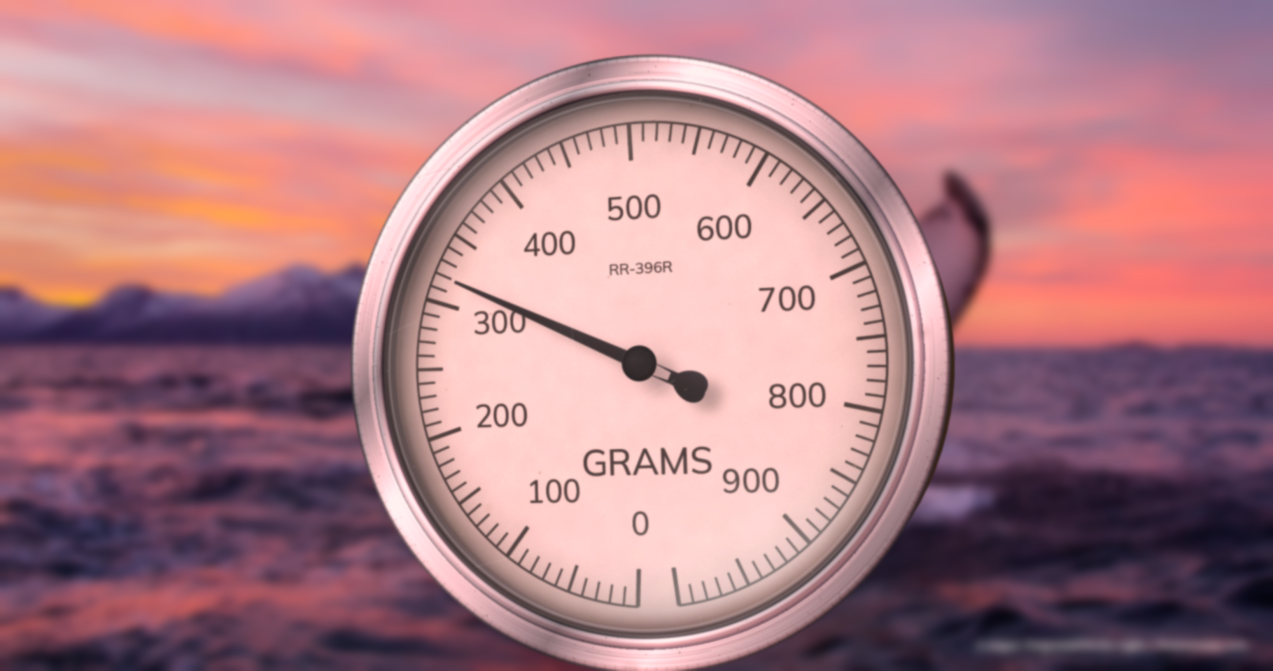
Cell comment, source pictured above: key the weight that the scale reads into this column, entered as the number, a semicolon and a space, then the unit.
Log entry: 320; g
